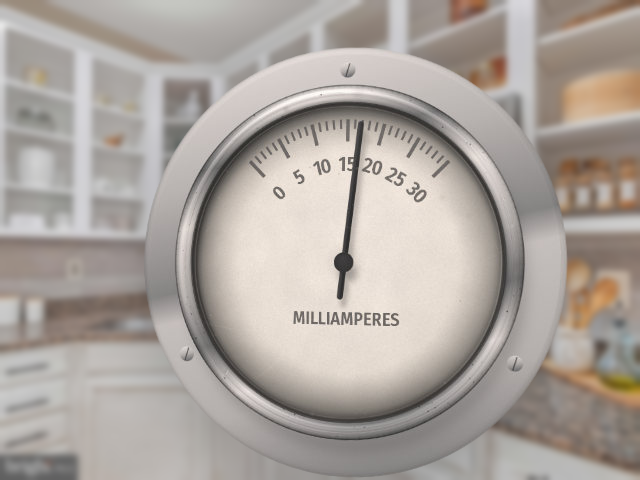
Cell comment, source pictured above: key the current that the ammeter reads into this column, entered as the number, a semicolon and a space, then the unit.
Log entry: 17; mA
